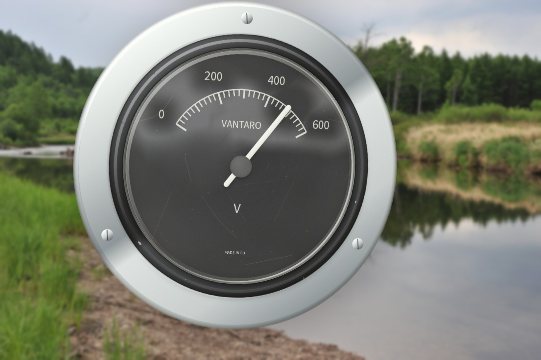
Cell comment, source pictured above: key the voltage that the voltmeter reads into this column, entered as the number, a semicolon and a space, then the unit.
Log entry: 480; V
